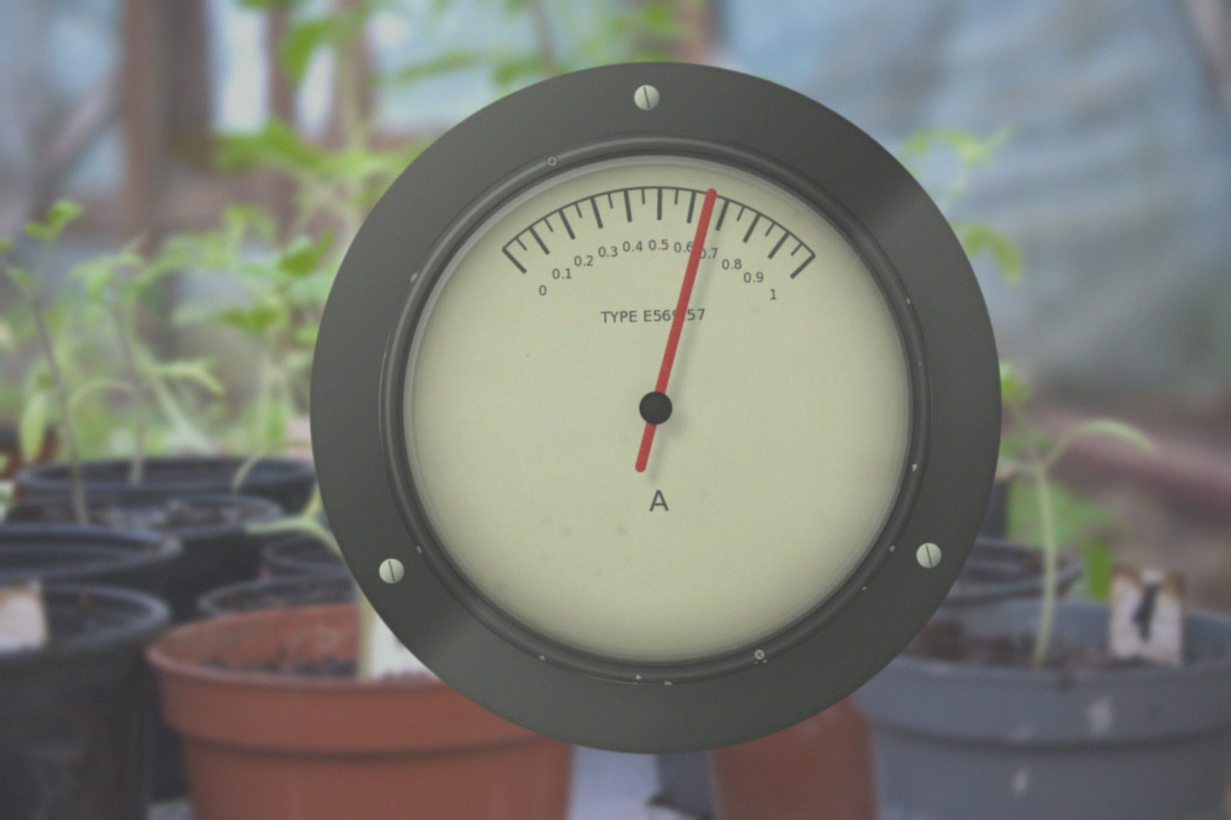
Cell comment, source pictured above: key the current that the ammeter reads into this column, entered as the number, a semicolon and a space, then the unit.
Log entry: 0.65; A
